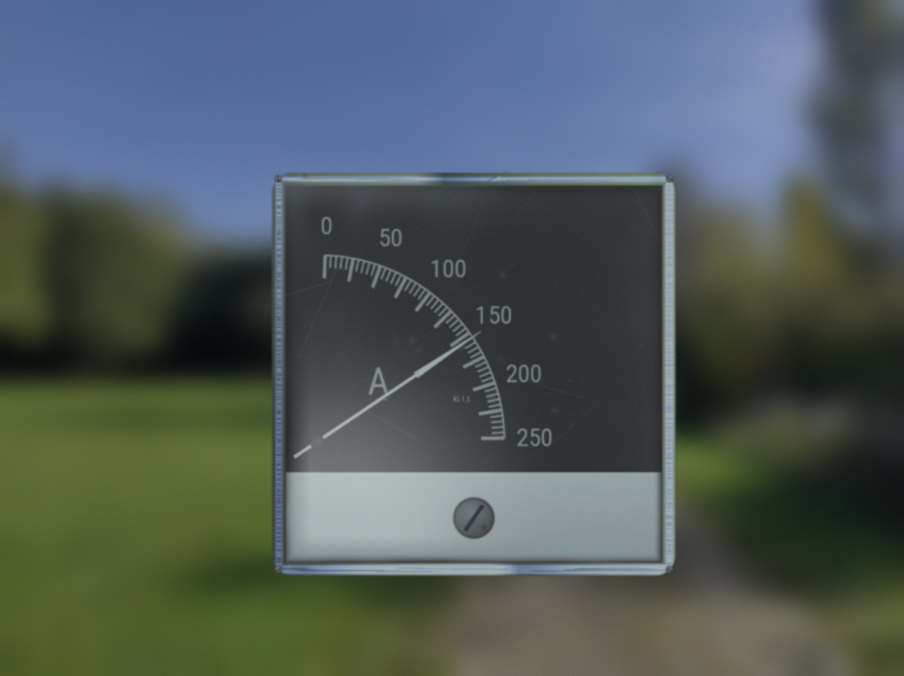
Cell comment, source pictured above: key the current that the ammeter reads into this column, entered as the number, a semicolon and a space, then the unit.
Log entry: 155; A
